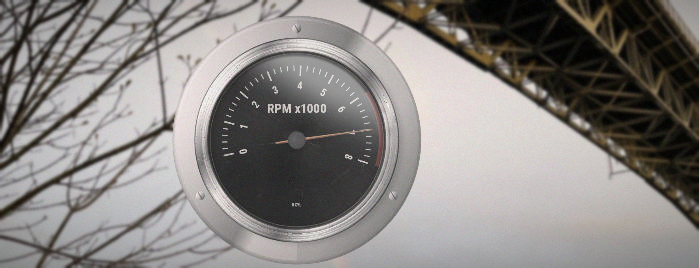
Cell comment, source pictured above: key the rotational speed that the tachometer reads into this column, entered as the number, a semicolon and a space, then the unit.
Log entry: 7000; rpm
